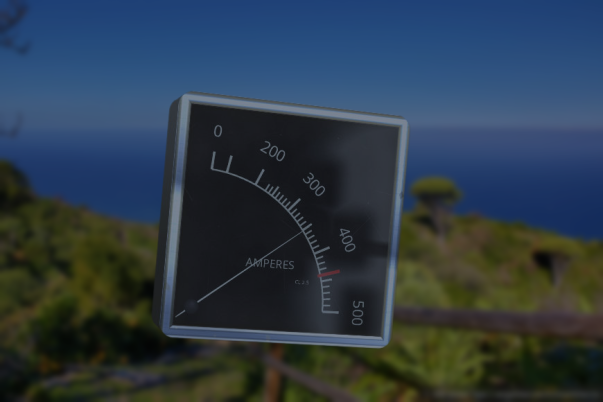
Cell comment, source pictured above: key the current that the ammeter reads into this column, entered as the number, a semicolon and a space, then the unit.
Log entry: 350; A
